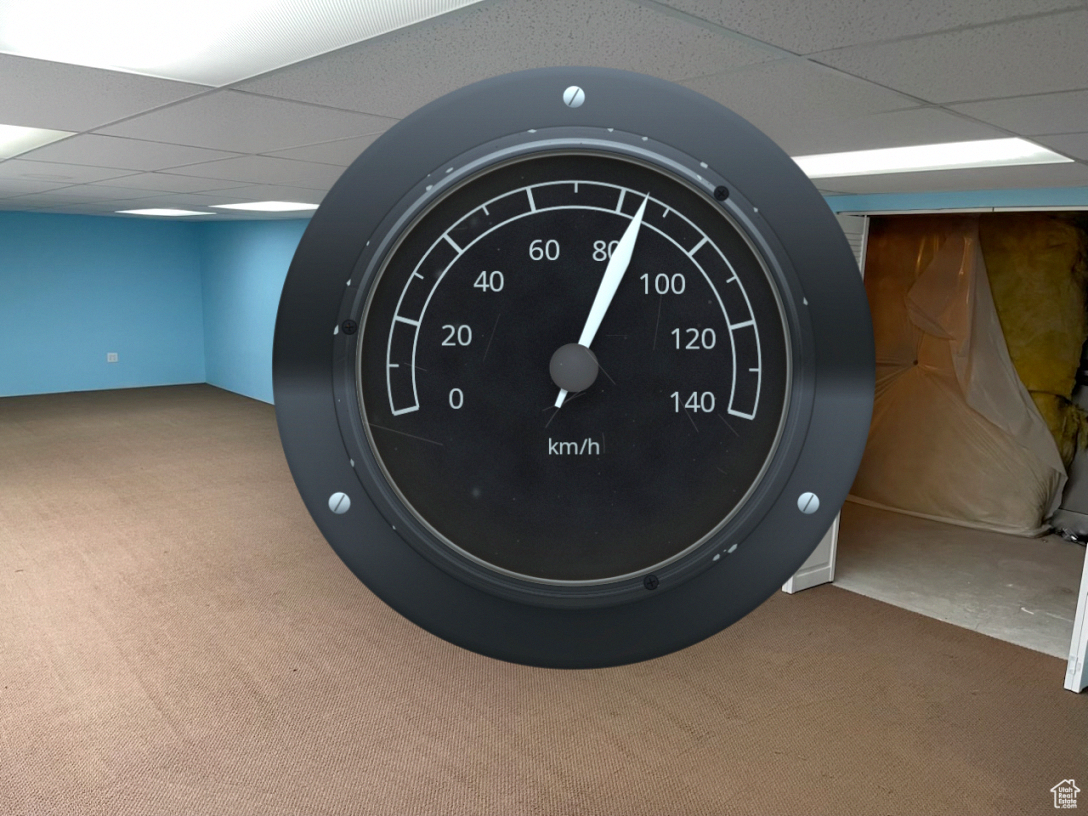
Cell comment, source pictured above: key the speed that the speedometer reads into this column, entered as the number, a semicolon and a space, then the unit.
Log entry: 85; km/h
